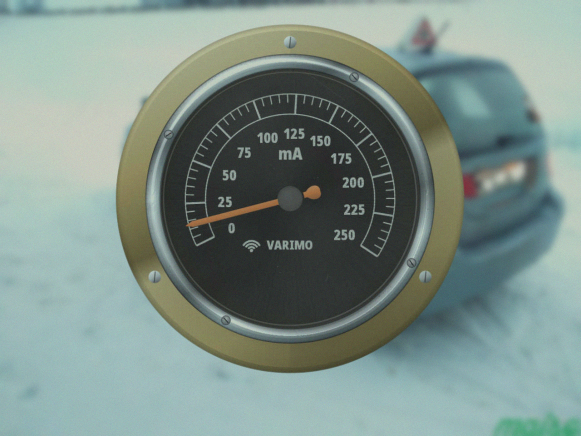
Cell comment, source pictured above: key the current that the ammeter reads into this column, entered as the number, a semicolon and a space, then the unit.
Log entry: 12.5; mA
